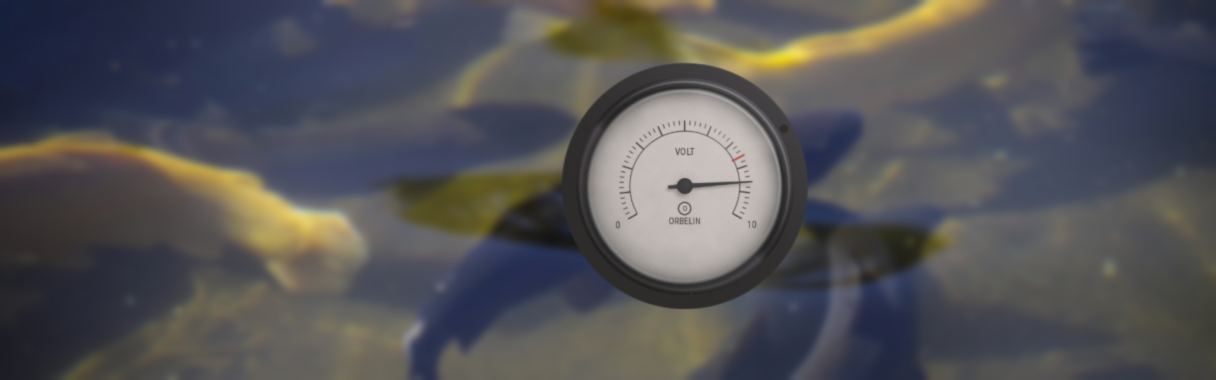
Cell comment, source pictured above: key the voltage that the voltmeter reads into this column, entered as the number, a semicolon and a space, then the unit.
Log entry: 8.6; V
